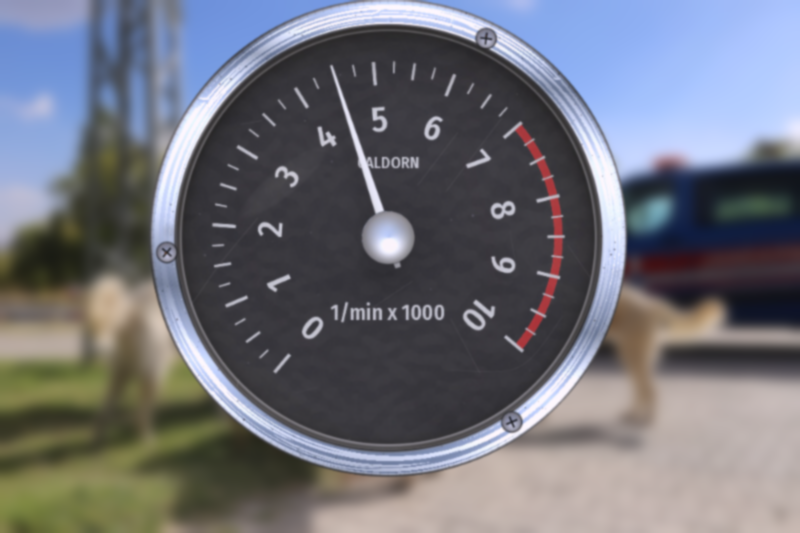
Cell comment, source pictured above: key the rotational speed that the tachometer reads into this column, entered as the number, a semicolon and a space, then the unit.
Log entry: 4500; rpm
